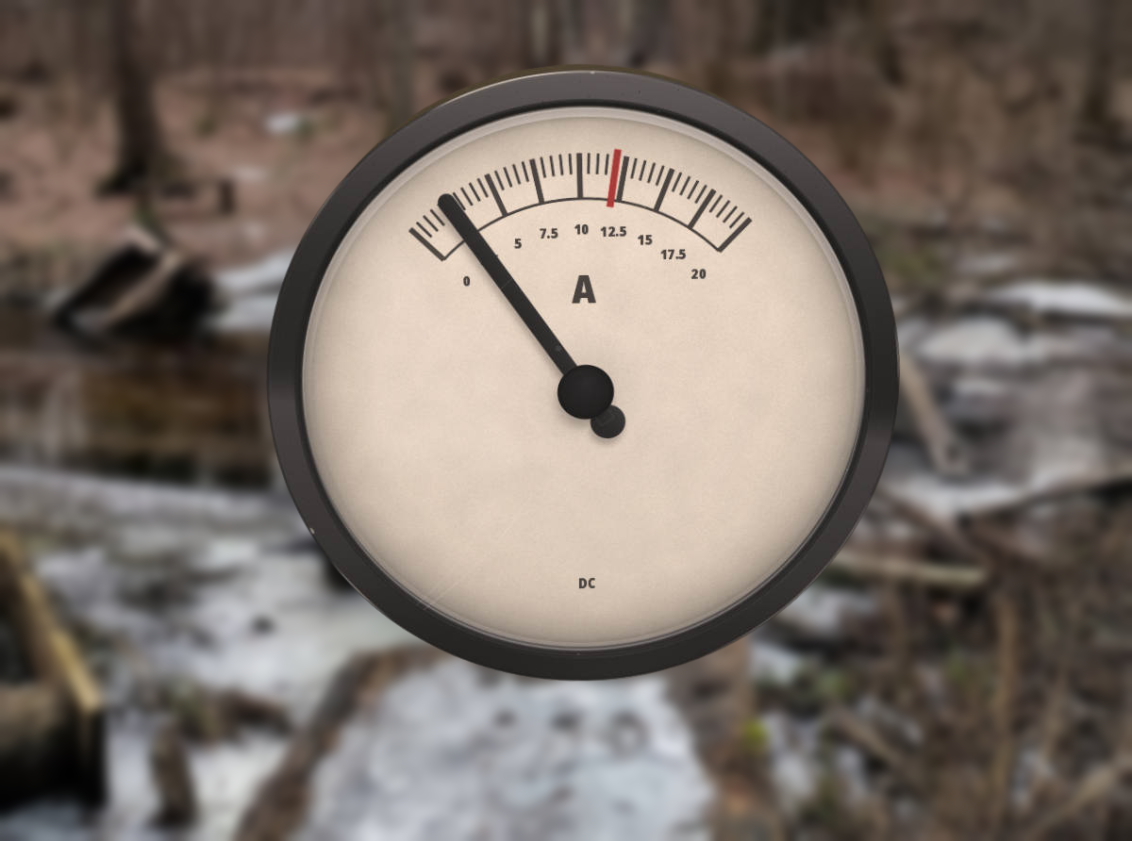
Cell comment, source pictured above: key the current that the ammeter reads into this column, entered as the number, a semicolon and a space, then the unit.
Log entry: 2.5; A
